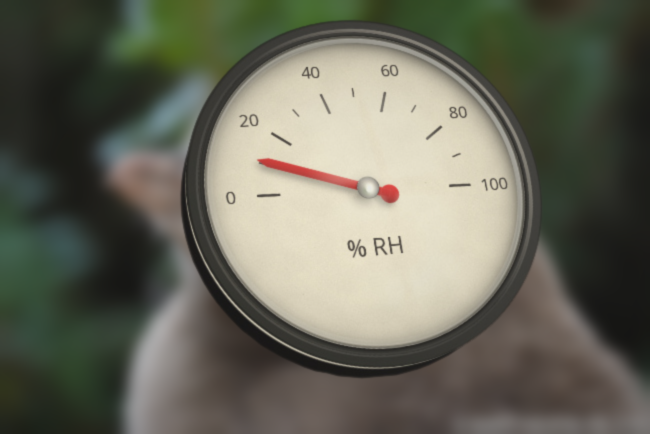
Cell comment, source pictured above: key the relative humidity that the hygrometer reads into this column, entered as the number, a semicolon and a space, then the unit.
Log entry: 10; %
